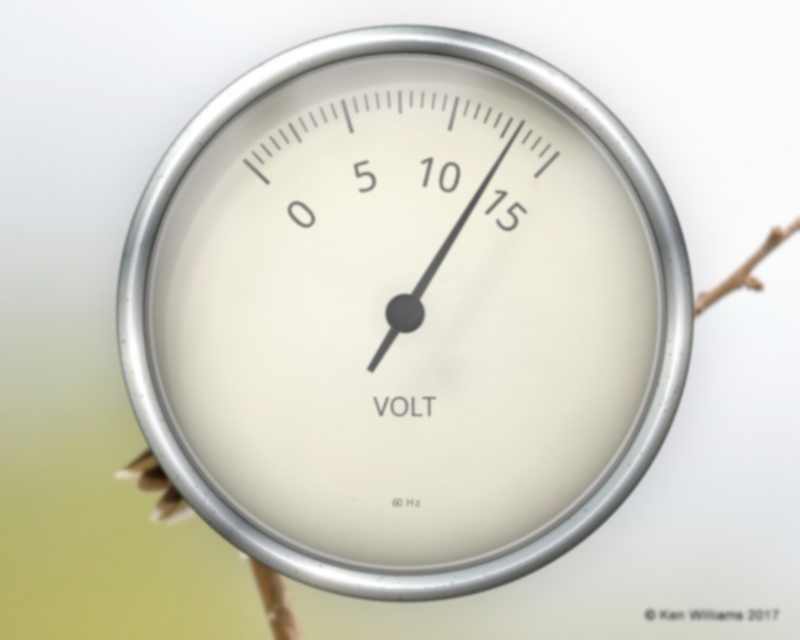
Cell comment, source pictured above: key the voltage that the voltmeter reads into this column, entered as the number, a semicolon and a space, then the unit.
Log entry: 13; V
